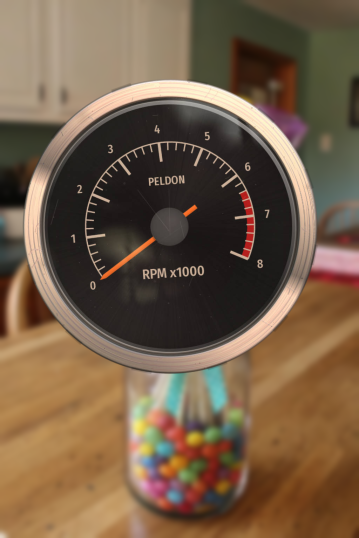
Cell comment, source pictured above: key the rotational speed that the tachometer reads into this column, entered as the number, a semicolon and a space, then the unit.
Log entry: 0; rpm
